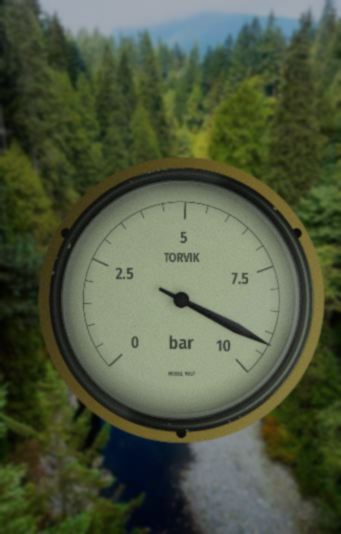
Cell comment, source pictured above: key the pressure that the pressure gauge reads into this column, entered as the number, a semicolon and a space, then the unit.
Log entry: 9.25; bar
